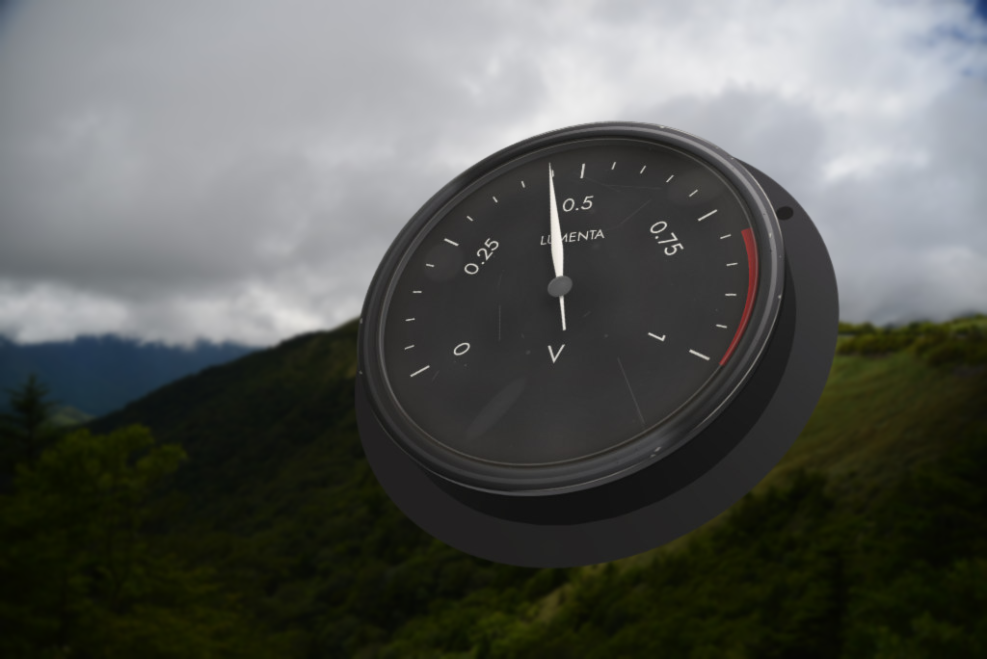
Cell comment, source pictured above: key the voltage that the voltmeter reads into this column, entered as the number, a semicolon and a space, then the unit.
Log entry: 0.45; V
